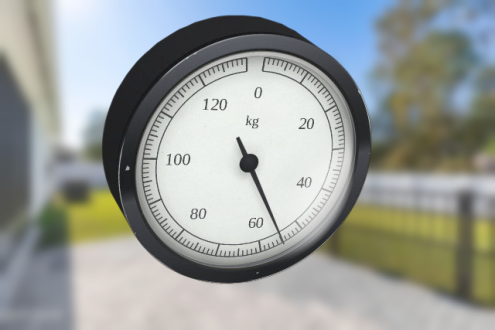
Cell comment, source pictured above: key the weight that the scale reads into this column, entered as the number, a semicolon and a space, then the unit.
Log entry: 55; kg
